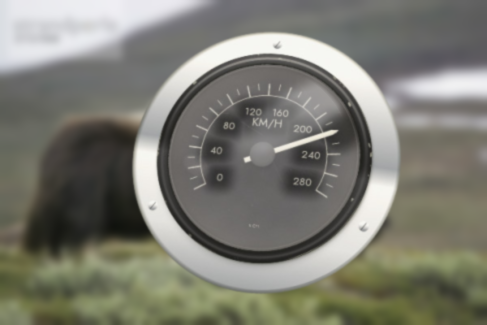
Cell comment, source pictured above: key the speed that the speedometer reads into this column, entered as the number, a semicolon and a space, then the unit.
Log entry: 220; km/h
